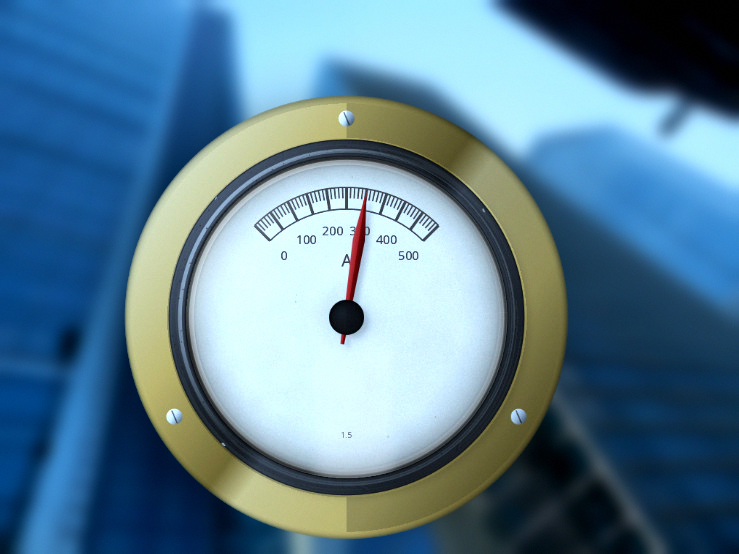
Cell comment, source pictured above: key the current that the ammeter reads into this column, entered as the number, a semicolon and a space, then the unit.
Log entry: 300; A
